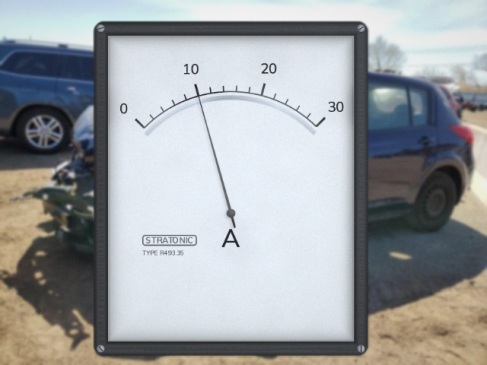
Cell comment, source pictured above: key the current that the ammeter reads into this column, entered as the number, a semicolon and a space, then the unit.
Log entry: 10; A
